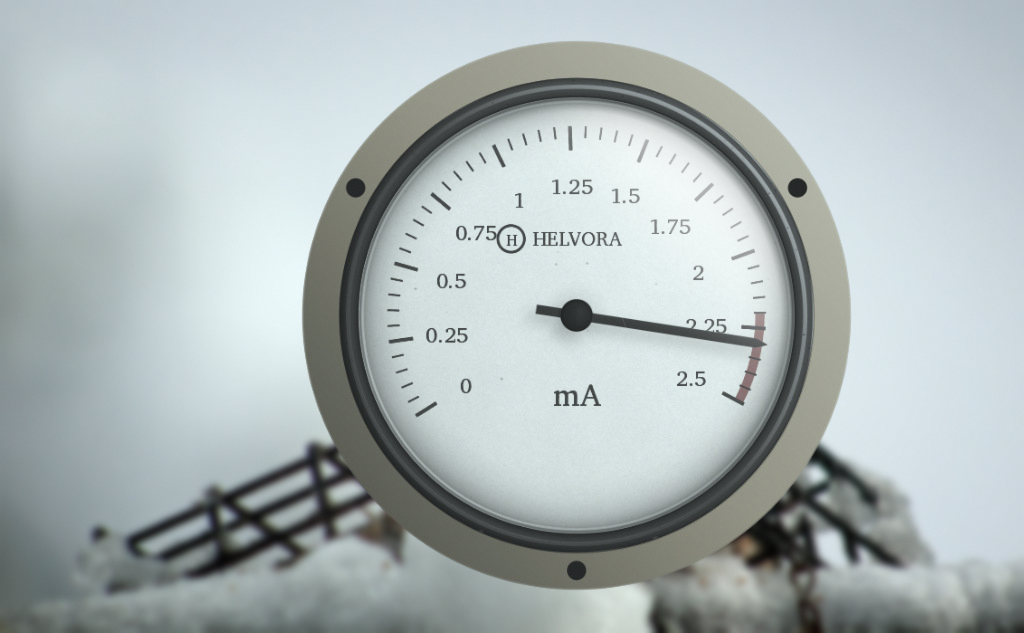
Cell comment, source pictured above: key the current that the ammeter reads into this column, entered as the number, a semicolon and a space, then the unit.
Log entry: 2.3; mA
